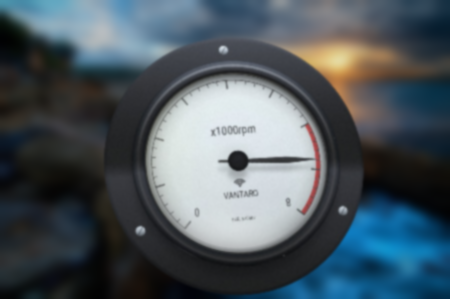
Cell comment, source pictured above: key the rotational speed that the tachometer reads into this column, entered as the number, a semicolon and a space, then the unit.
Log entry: 6800; rpm
